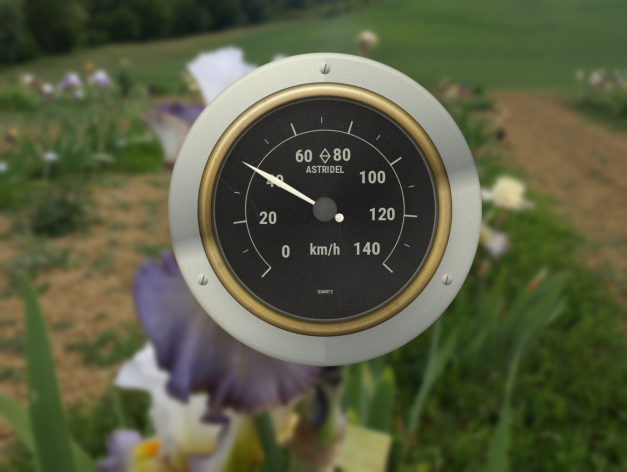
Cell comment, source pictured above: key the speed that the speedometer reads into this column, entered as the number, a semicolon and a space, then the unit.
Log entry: 40; km/h
